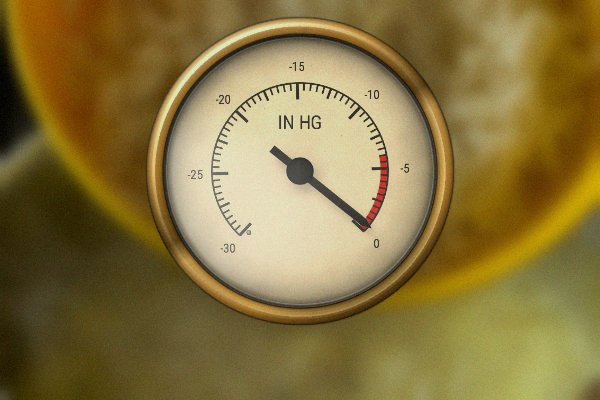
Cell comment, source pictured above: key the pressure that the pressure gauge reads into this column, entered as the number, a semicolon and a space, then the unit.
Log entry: -0.5; inHg
